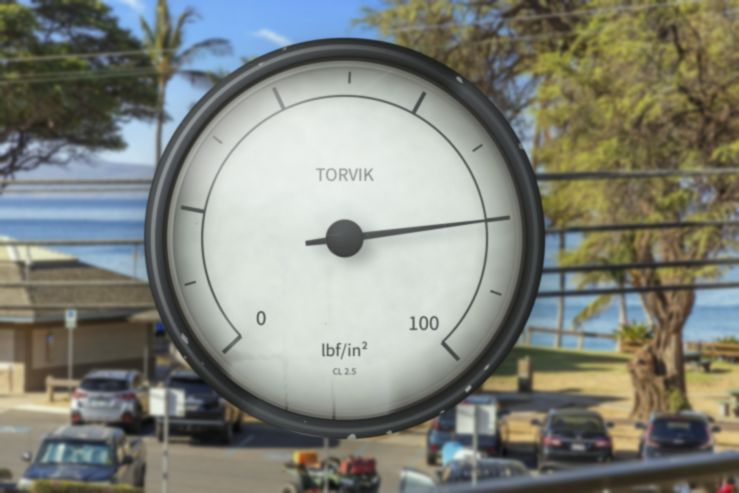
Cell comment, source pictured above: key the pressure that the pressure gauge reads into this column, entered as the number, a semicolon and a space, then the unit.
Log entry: 80; psi
